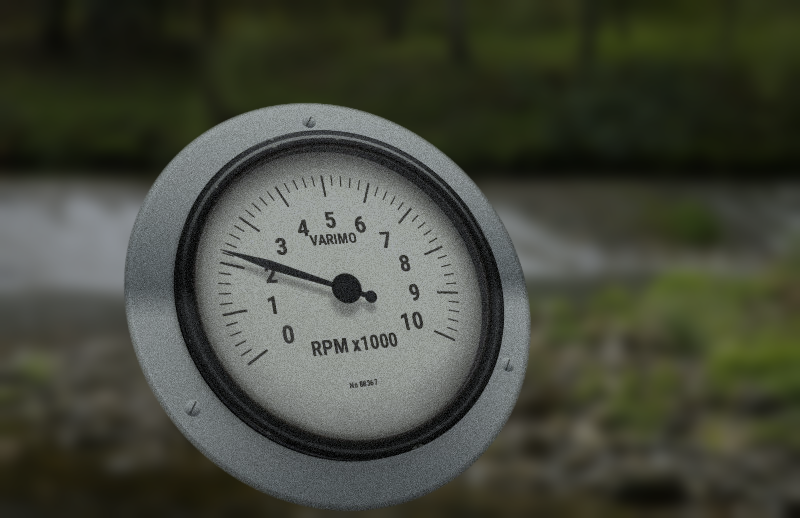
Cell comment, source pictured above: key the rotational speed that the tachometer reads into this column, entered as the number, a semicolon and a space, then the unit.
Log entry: 2200; rpm
